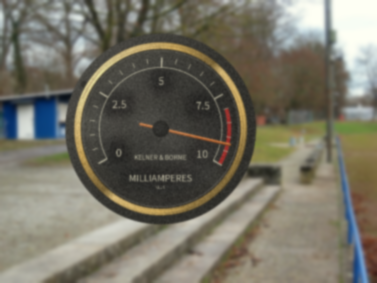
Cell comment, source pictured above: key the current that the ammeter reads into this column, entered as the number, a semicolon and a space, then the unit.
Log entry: 9.25; mA
